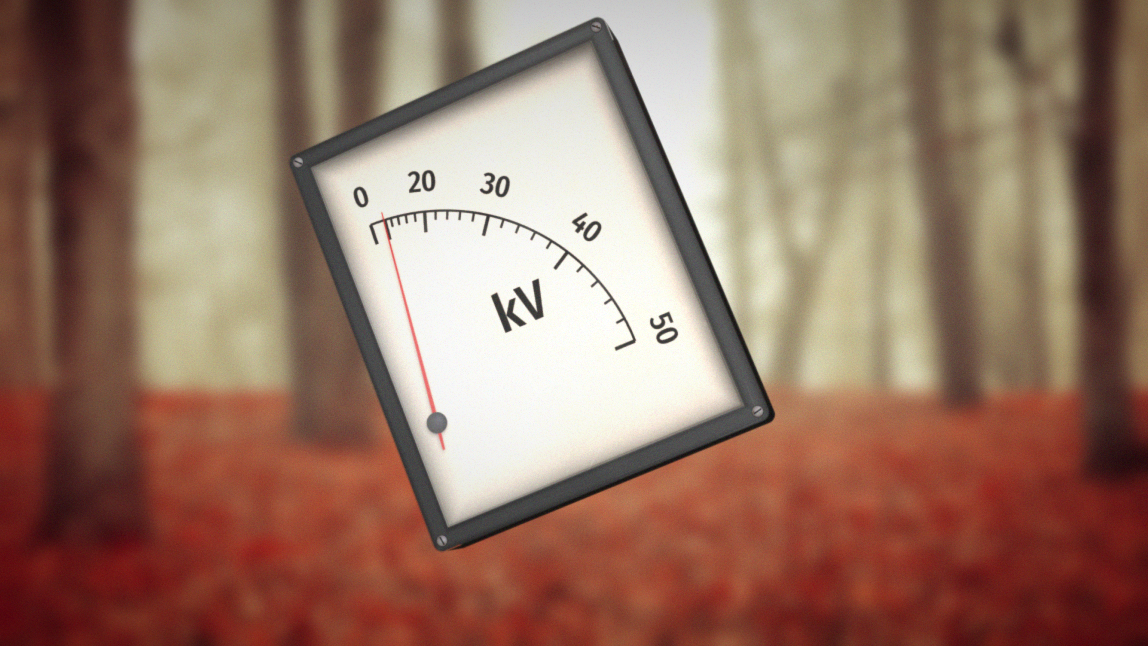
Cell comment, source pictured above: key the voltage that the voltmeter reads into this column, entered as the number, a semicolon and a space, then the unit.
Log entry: 10; kV
